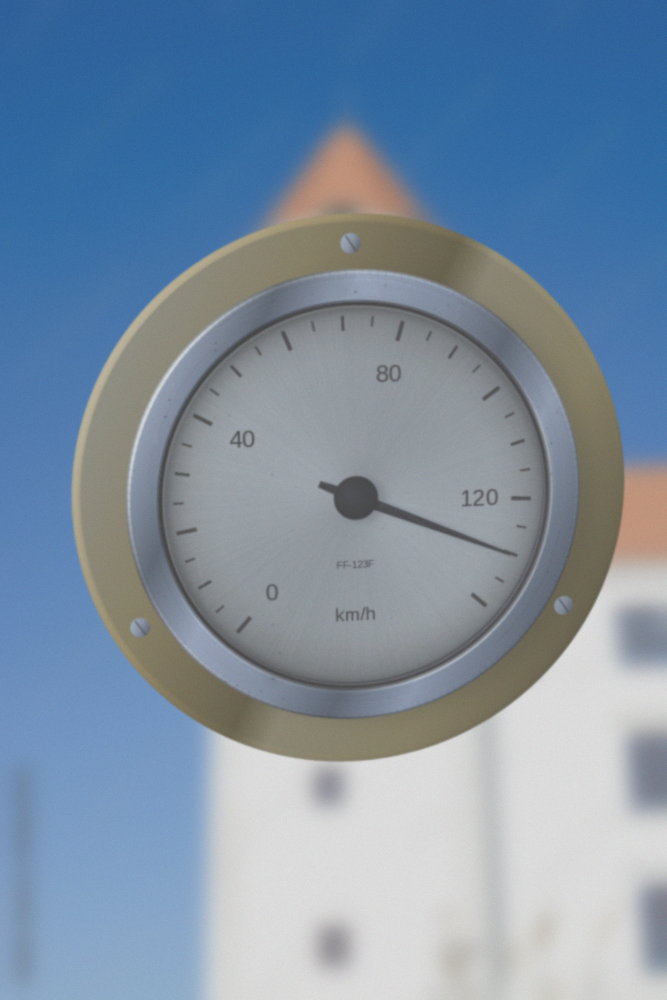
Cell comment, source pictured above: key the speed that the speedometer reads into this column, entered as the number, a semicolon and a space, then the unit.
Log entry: 130; km/h
